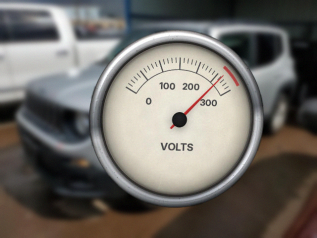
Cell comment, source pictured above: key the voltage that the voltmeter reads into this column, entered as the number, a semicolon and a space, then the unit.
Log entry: 260; V
